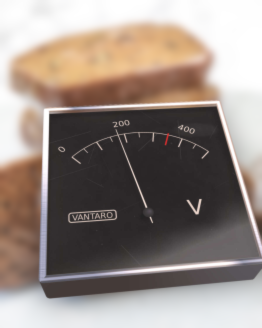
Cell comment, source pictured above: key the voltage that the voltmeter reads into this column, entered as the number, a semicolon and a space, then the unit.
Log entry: 175; V
